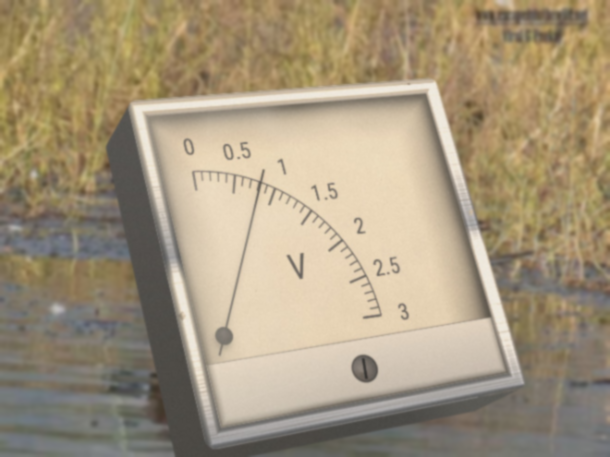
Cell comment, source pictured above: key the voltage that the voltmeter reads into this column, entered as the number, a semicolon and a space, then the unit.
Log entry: 0.8; V
